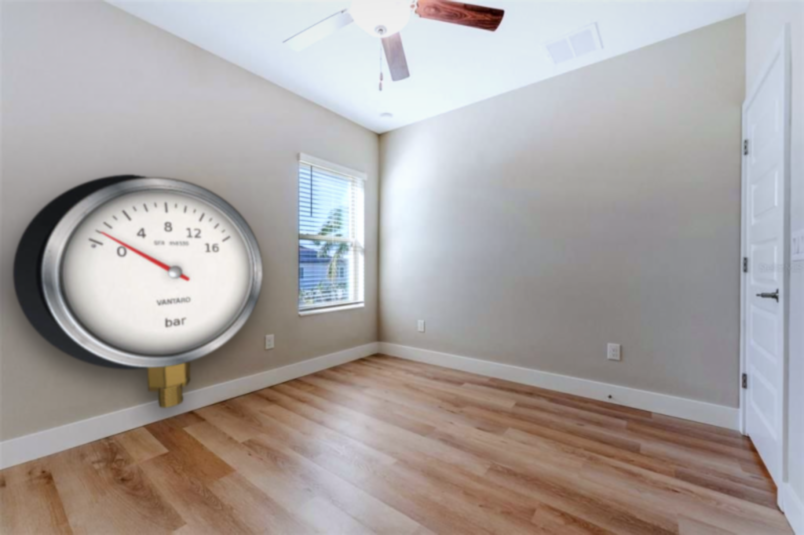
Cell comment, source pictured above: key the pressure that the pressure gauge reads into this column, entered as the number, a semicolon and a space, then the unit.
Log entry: 1; bar
